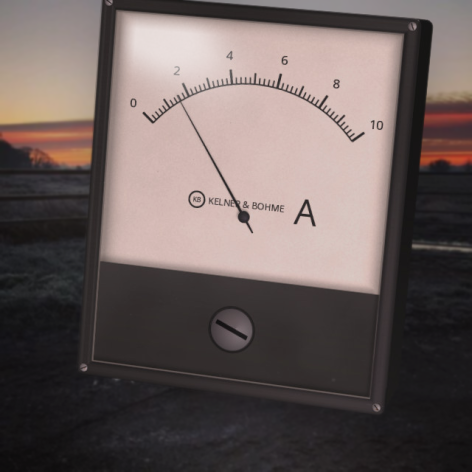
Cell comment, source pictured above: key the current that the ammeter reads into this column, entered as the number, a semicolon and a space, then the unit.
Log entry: 1.6; A
